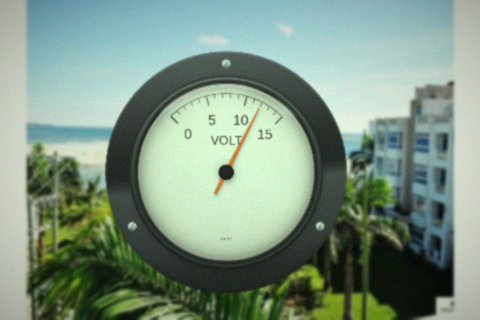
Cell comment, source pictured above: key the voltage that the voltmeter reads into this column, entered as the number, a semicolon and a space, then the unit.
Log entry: 12; V
